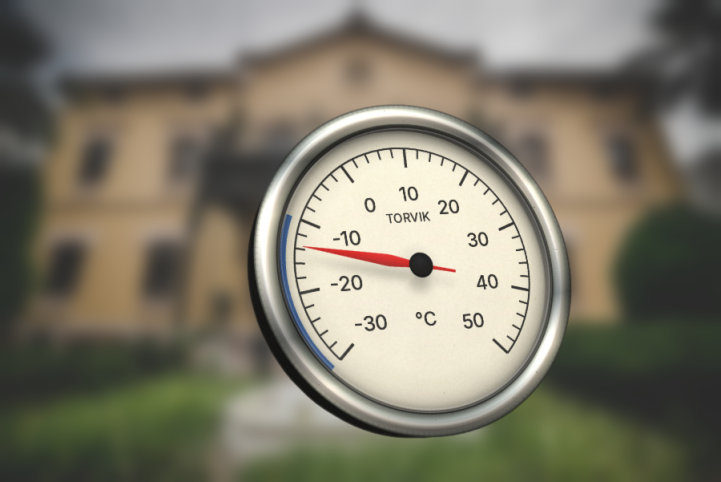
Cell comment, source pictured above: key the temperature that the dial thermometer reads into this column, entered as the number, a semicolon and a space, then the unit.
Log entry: -14; °C
